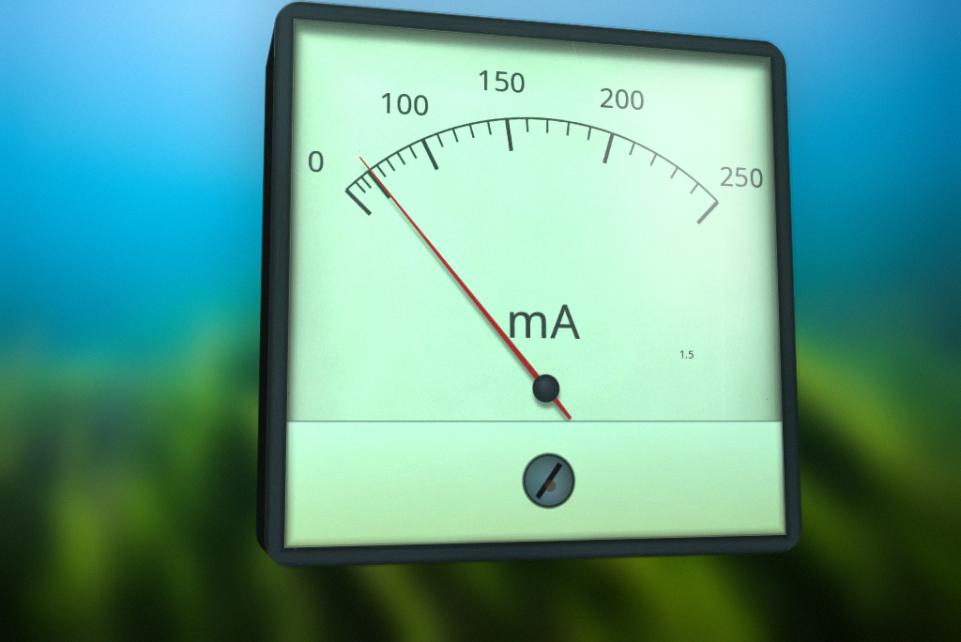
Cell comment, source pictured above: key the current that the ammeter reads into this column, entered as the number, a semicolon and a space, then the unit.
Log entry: 50; mA
